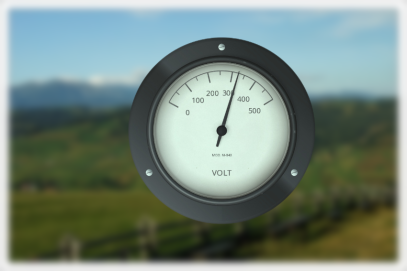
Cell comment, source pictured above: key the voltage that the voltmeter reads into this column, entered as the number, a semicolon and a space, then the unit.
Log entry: 325; V
